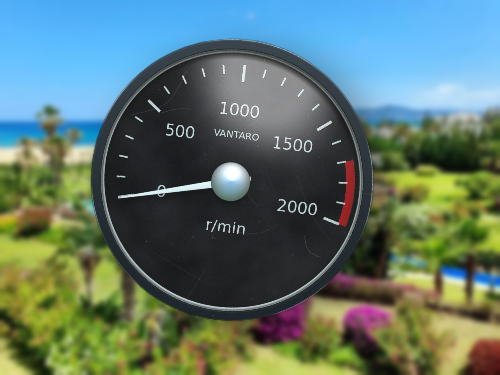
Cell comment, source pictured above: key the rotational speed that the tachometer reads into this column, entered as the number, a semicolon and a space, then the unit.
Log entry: 0; rpm
